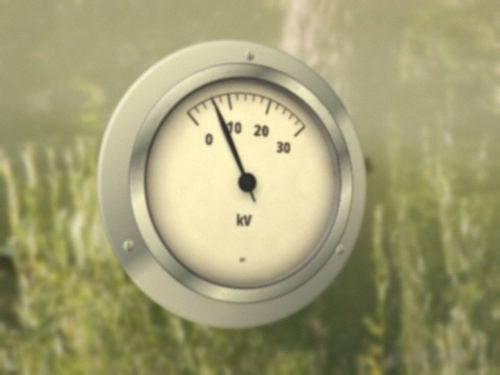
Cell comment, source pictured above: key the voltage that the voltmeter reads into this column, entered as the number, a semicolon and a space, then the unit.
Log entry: 6; kV
